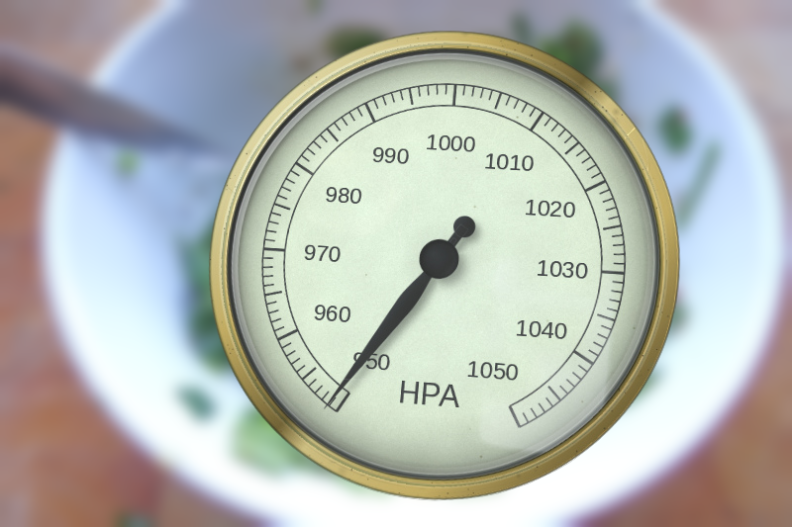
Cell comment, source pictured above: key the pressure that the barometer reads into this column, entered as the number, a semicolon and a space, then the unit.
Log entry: 951; hPa
